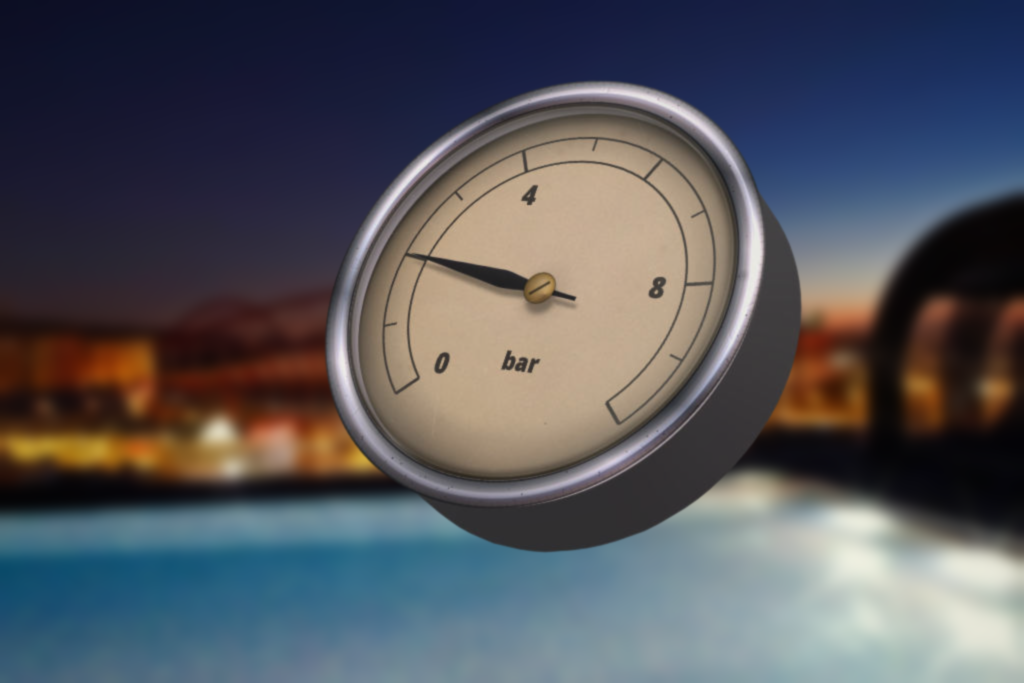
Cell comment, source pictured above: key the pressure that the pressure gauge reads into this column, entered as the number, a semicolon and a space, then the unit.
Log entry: 2; bar
